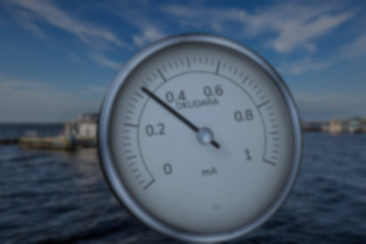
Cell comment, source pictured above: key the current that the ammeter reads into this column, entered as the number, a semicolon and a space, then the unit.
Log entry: 0.32; mA
